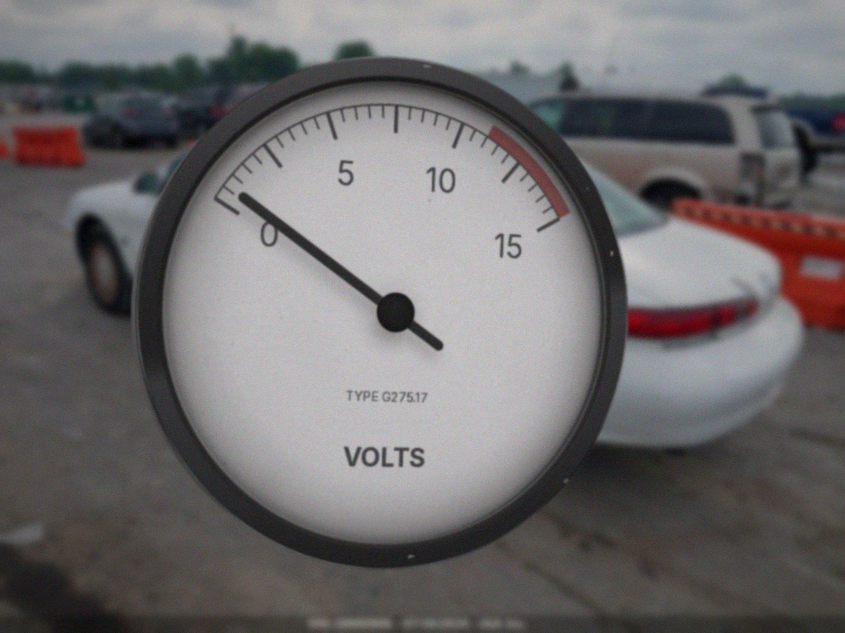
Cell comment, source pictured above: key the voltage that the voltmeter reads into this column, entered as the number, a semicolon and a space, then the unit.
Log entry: 0.5; V
